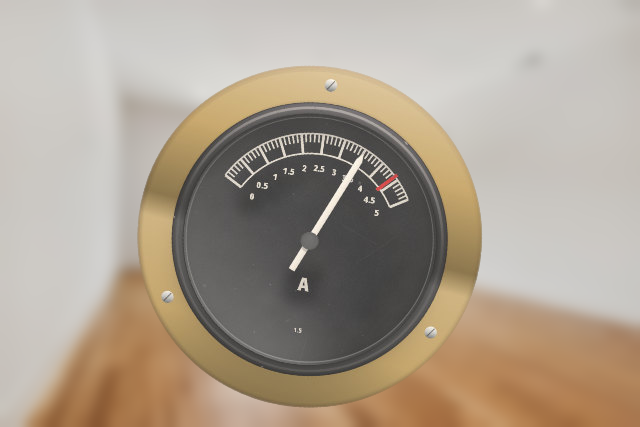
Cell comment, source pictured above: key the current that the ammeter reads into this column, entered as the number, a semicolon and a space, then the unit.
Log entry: 3.5; A
